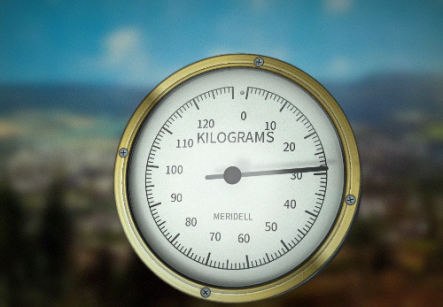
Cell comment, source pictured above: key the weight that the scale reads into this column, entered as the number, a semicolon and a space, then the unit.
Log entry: 29; kg
